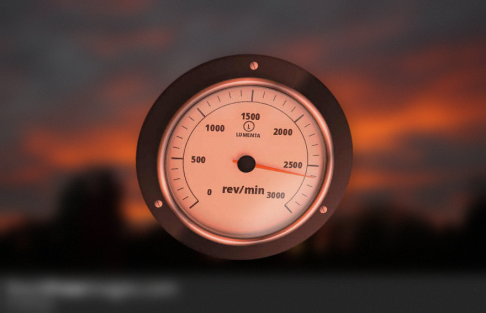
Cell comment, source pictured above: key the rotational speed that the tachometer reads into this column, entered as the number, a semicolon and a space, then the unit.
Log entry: 2600; rpm
